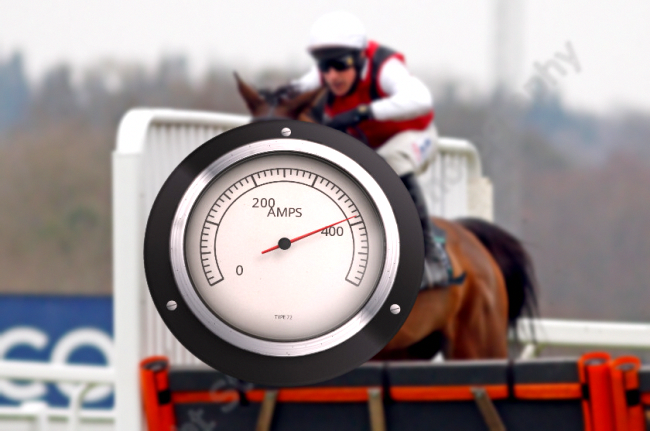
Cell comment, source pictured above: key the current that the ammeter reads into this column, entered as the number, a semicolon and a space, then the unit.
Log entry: 390; A
